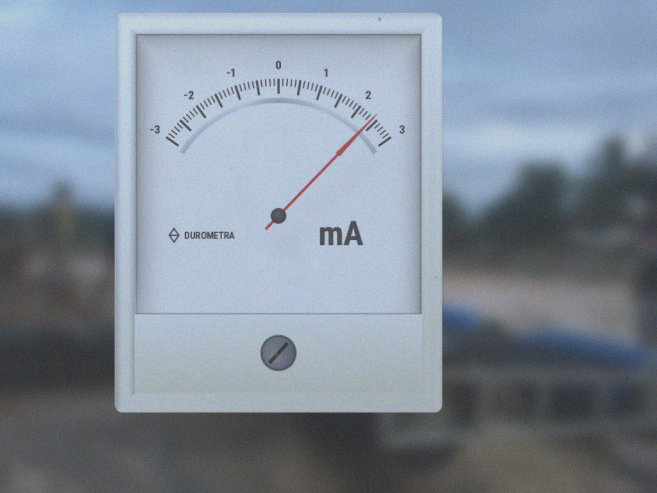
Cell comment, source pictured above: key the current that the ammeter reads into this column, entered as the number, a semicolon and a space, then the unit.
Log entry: 2.4; mA
